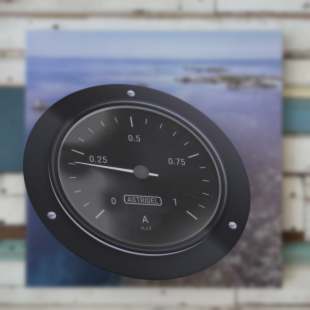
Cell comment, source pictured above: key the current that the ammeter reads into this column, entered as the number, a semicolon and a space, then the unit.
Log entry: 0.2; A
